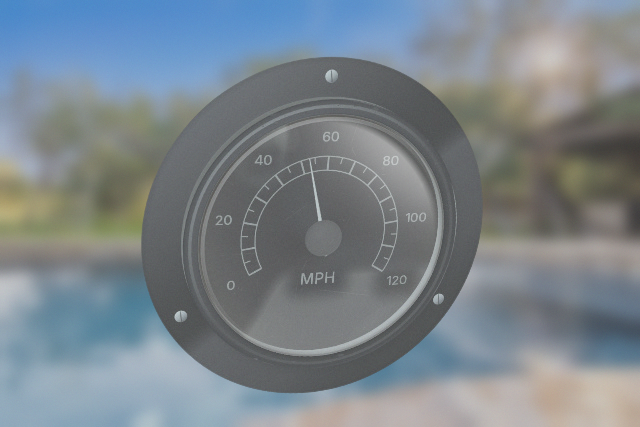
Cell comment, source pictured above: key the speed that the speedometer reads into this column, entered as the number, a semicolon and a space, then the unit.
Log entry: 52.5; mph
